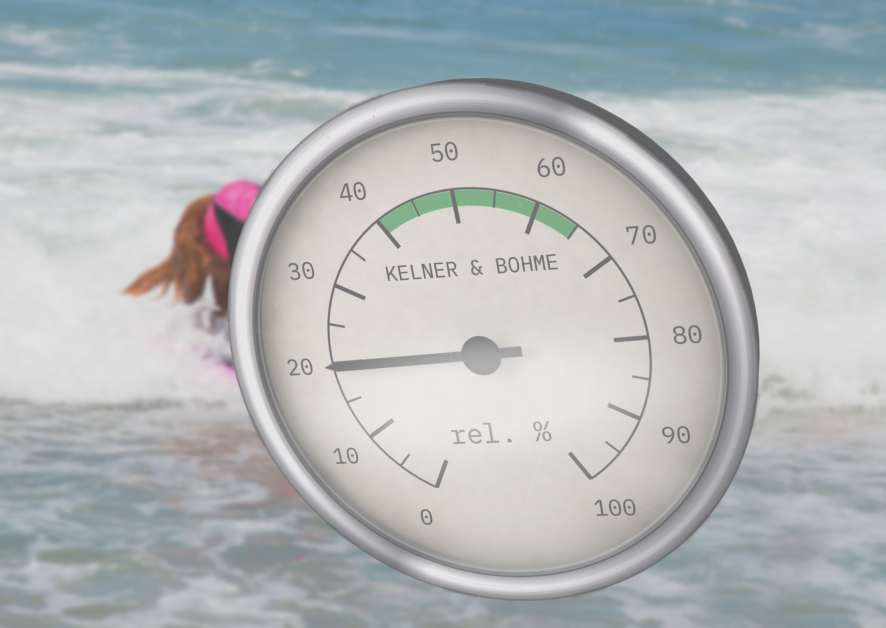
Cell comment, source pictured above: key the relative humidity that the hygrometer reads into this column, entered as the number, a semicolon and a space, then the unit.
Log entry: 20; %
